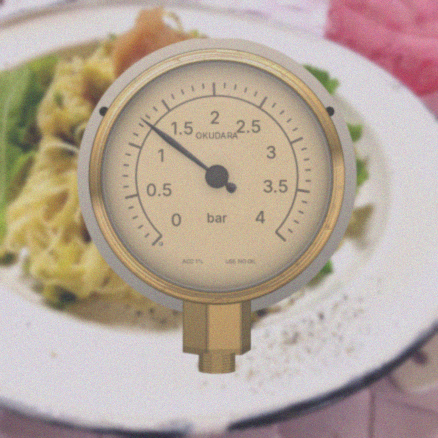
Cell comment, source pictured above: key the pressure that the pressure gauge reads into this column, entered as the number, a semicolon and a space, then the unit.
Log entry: 1.25; bar
